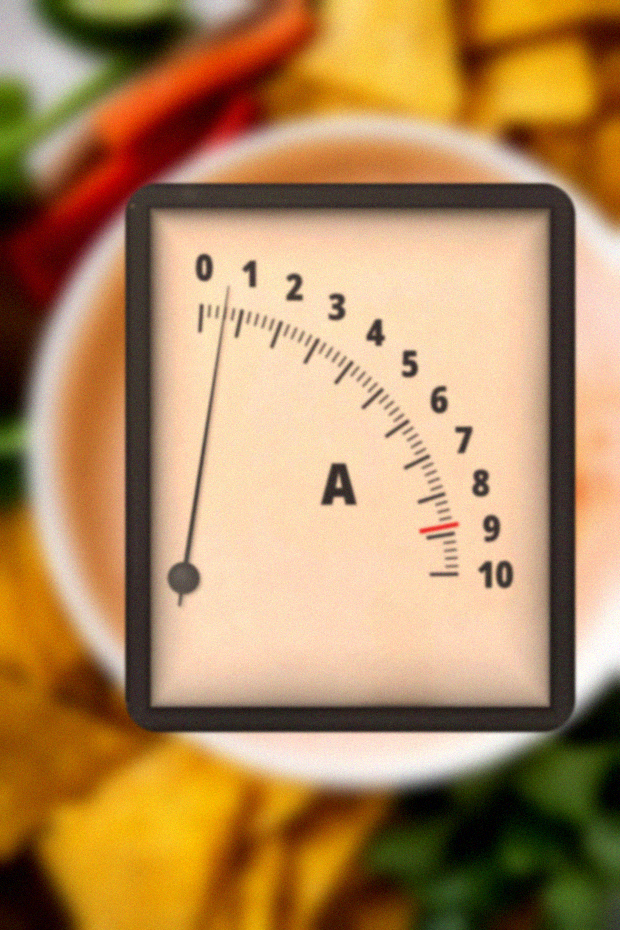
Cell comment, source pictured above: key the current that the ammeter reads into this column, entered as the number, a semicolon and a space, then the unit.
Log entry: 0.6; A
